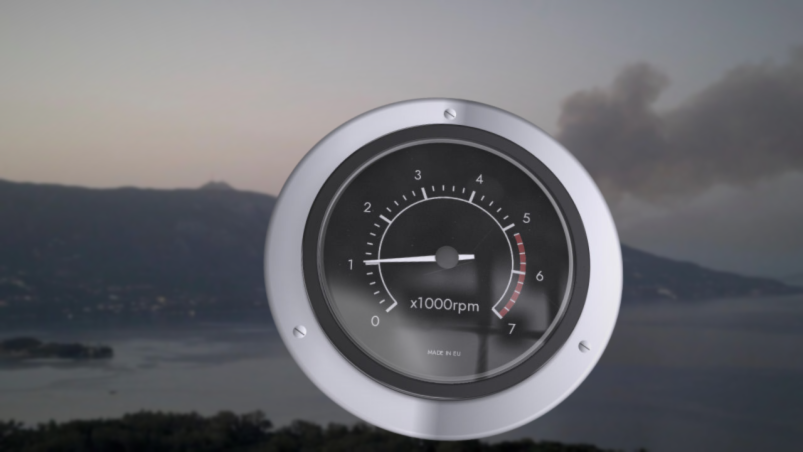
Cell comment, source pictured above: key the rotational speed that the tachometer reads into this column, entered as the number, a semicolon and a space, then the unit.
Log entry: 1000; rpm
